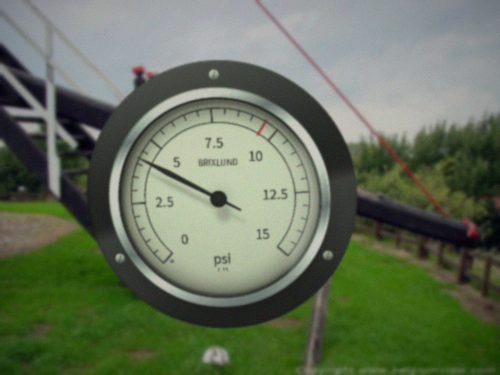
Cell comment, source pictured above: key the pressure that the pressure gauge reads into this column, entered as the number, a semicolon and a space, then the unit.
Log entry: 4.25; psi
